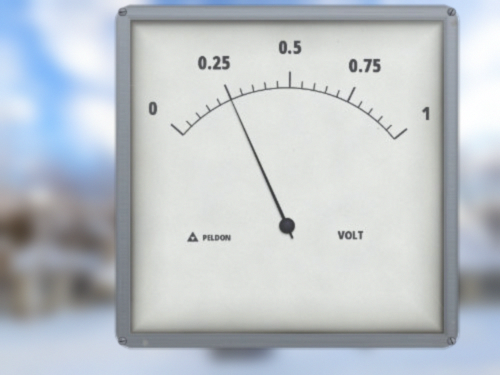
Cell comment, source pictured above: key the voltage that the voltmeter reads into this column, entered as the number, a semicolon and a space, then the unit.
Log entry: 0.25; V
